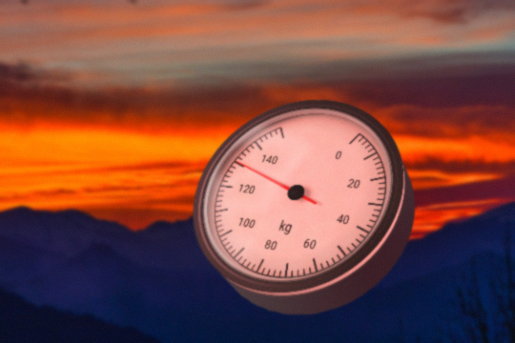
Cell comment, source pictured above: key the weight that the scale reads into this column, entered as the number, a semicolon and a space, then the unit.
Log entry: 130; kg
